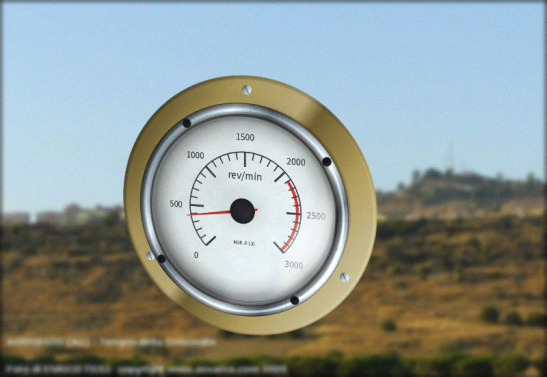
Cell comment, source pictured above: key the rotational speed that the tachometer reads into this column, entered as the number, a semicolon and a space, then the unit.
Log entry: 400; rpm
